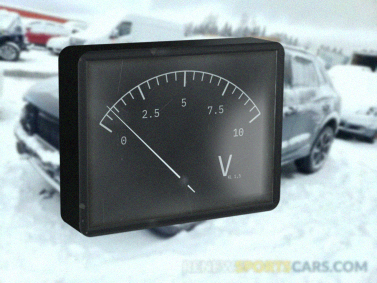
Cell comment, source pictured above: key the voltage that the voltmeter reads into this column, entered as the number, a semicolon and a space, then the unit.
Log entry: 0.75; V
